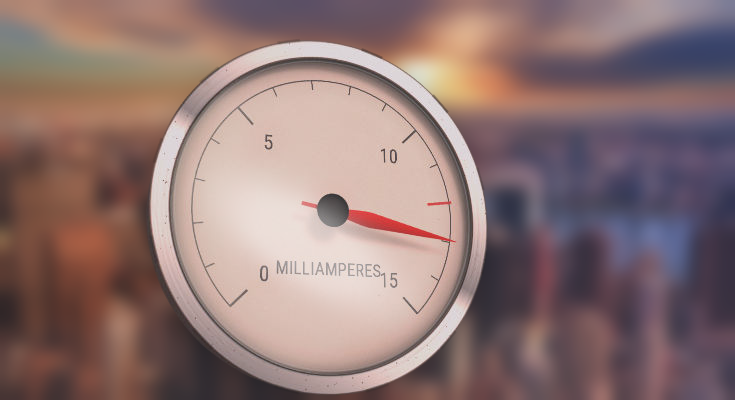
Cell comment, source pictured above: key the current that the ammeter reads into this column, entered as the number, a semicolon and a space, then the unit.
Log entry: 13; mA
